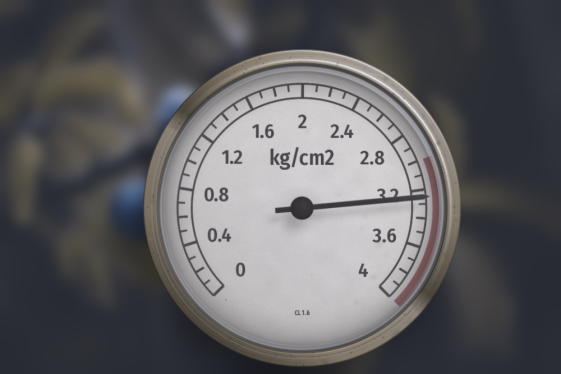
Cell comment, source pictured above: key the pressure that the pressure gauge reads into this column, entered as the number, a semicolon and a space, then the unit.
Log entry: 3.25; kg/cm²
